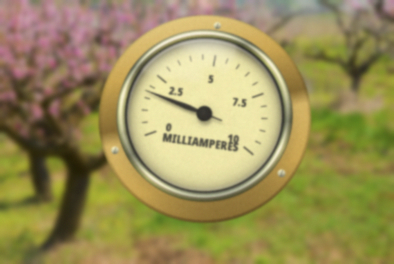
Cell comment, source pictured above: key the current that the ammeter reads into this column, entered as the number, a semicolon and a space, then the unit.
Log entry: 1.75; mA
